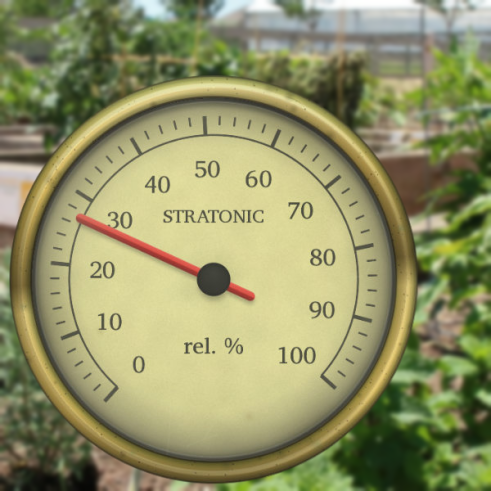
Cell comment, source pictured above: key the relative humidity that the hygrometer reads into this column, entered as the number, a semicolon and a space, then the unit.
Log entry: 27; %
